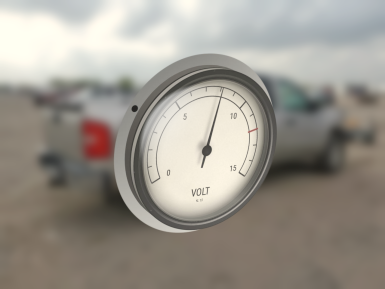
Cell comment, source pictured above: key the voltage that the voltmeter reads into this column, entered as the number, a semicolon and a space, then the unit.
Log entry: 8; V
